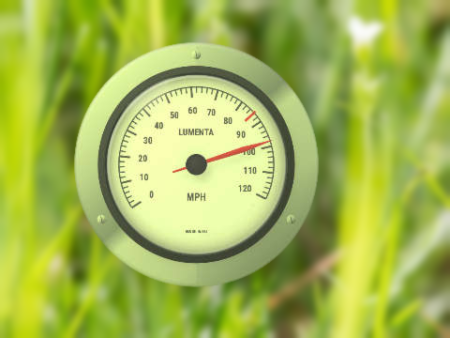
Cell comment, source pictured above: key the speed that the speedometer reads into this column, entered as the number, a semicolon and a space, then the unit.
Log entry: 98; mph
